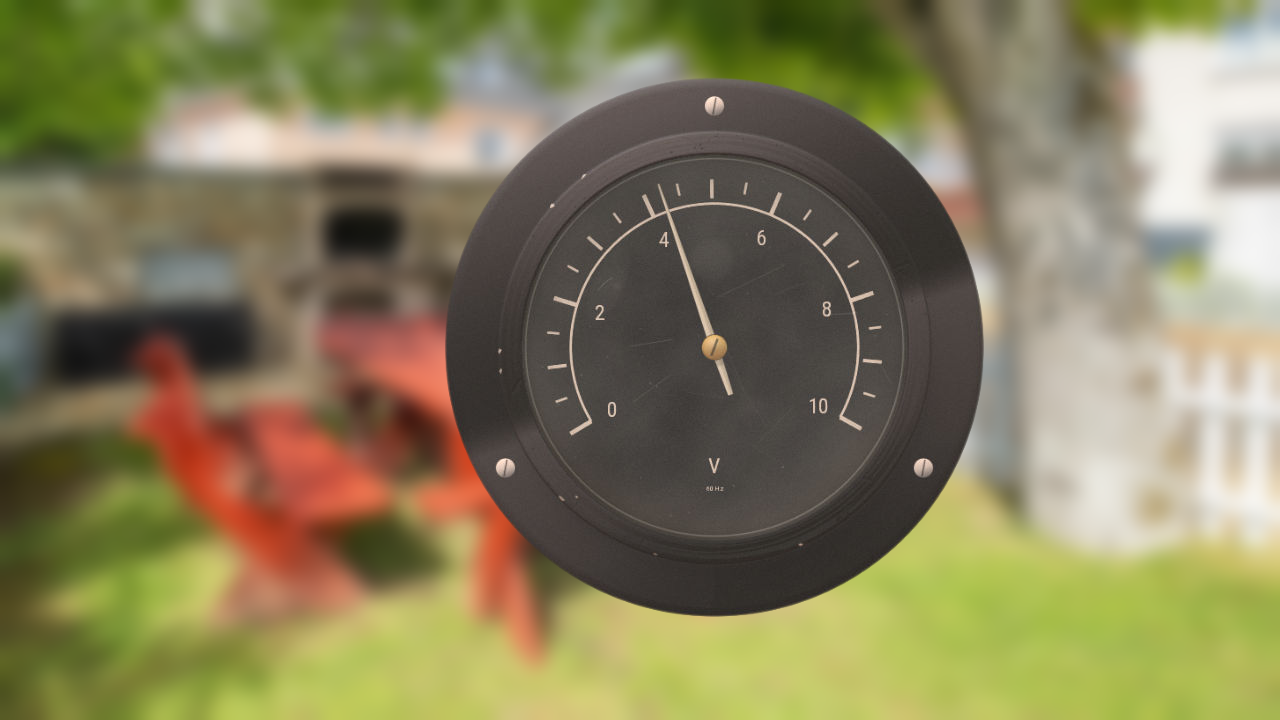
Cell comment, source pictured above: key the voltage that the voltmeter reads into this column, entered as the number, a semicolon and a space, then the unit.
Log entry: 4.25; V
